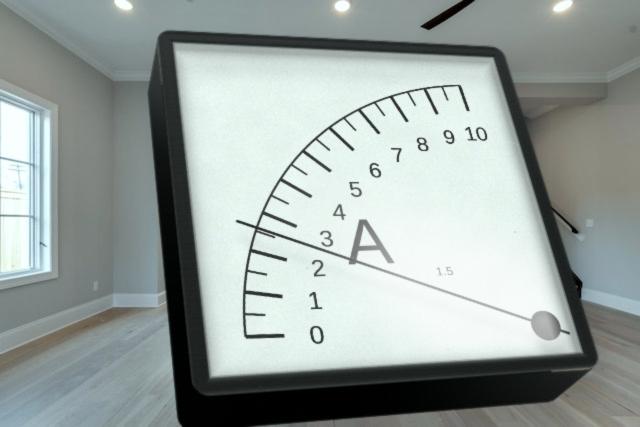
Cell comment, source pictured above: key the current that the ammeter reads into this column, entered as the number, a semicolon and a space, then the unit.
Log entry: 2.5; A
